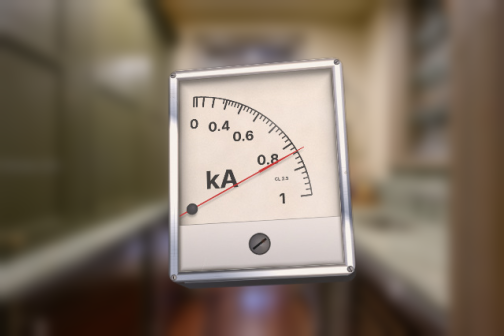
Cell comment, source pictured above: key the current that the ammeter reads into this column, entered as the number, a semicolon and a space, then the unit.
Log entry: 0.84; kA
